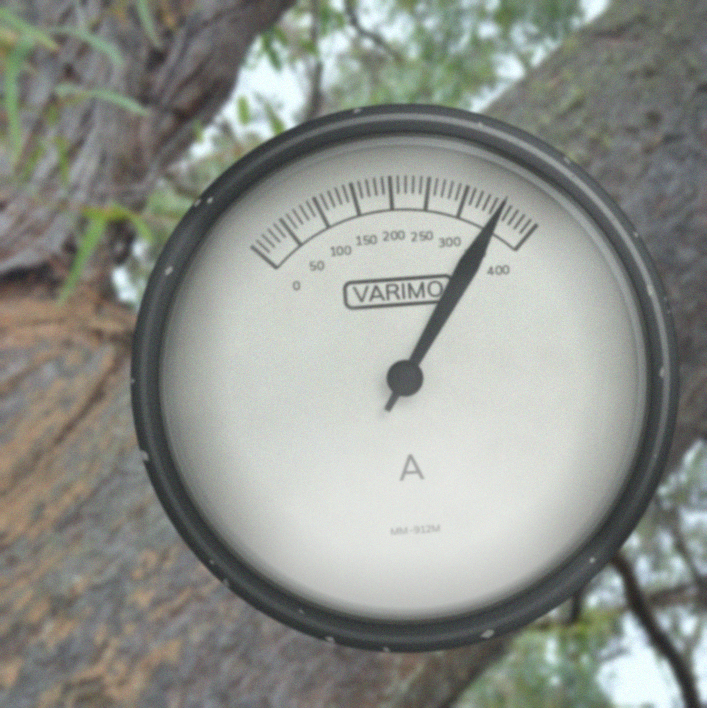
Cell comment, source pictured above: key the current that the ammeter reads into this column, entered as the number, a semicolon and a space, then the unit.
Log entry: 350; A
